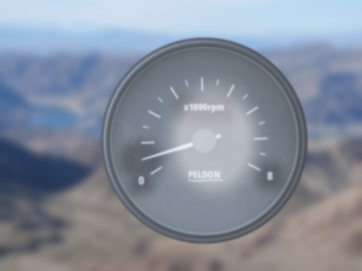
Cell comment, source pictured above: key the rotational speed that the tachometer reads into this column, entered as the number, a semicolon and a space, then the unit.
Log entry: 500; rpm
